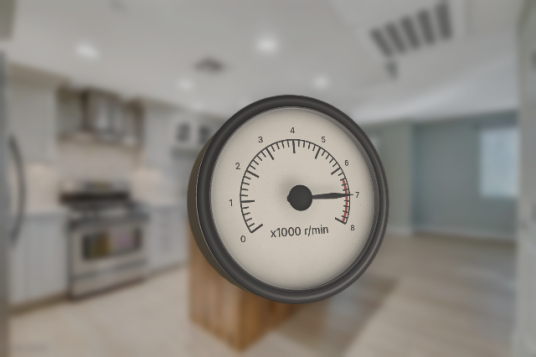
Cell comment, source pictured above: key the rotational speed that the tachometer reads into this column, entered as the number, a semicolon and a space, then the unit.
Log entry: 7000; rpm
